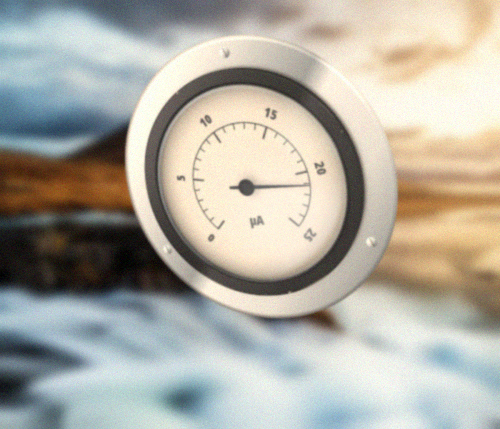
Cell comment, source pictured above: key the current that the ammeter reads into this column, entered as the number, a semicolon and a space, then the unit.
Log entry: 21; µA
